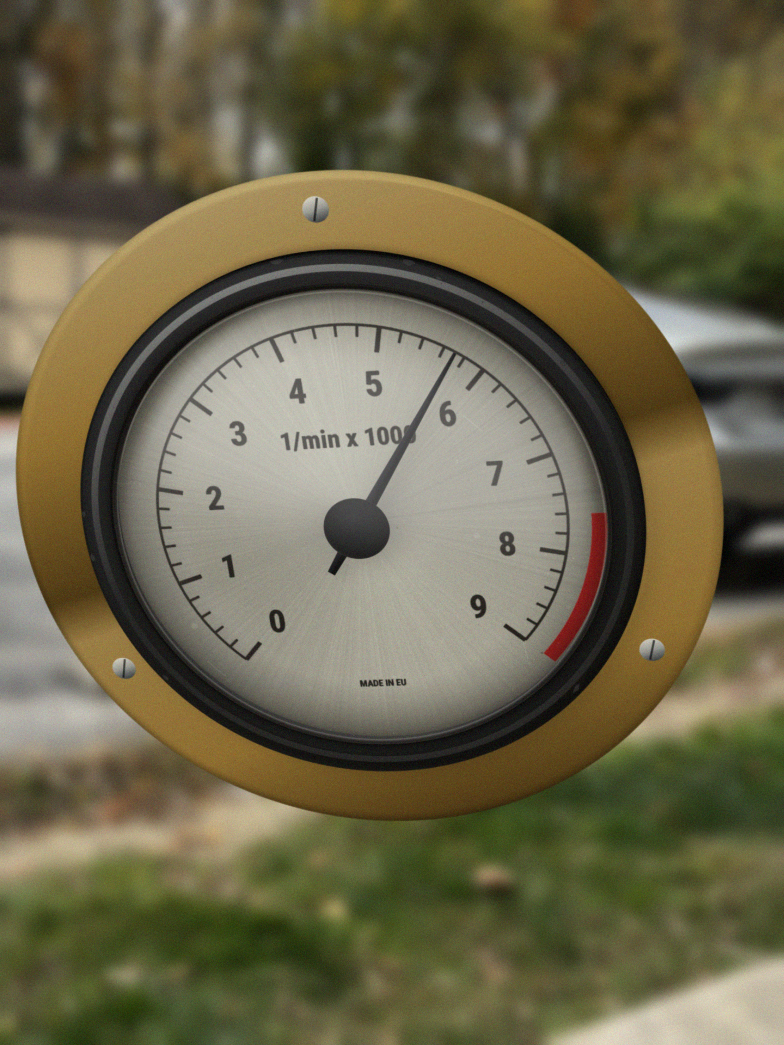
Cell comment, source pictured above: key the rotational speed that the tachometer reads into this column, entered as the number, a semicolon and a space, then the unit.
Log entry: 5700; rpm
